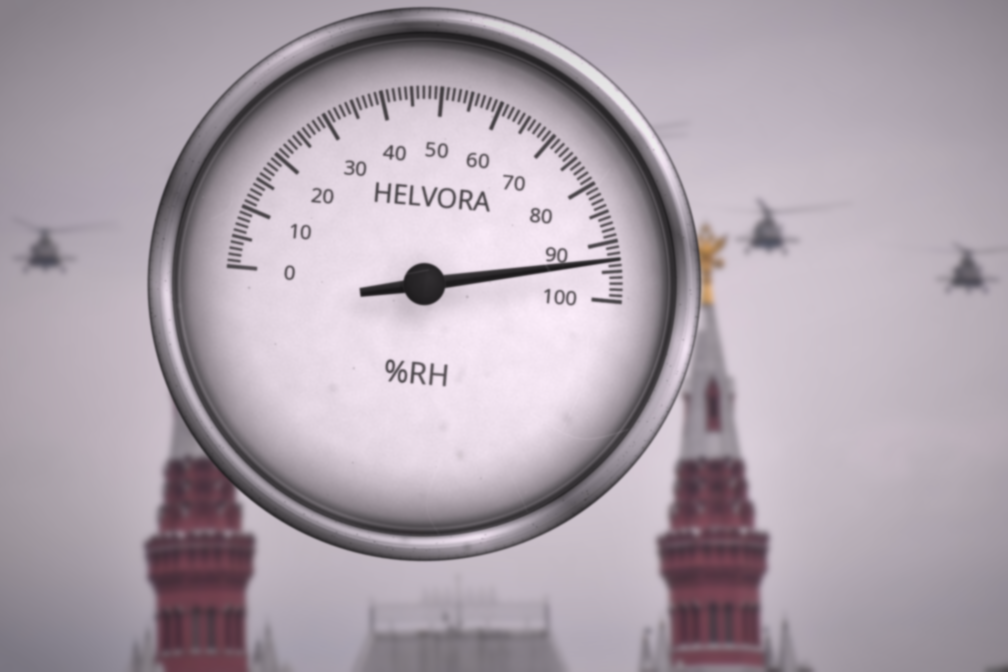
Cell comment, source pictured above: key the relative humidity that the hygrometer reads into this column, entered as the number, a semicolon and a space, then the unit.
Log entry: 93; %
